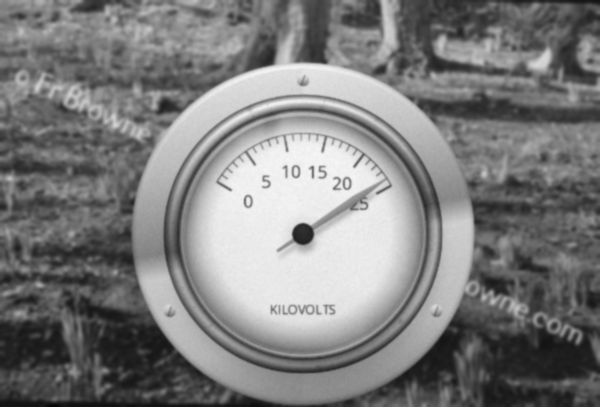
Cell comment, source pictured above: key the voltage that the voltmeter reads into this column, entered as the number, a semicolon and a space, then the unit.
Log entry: 24; kV
